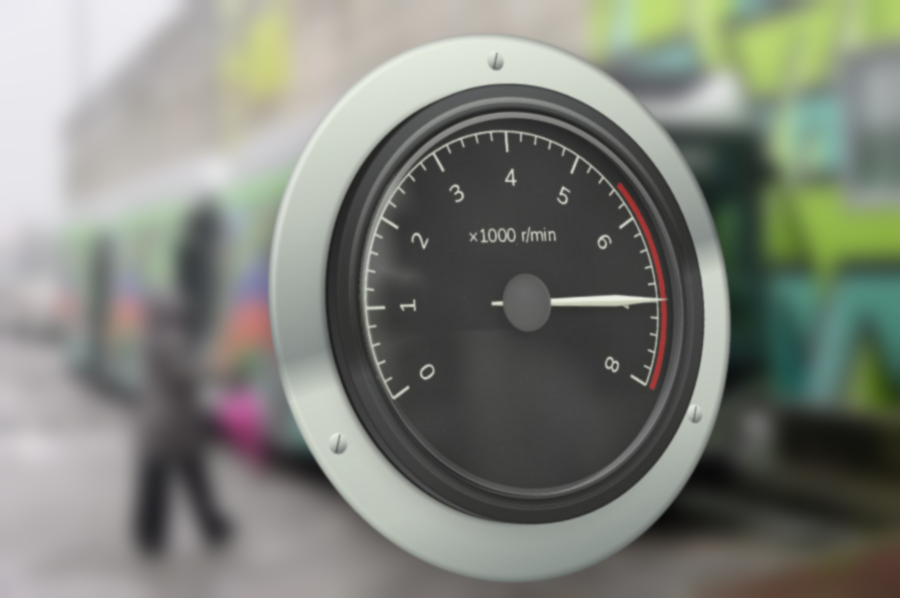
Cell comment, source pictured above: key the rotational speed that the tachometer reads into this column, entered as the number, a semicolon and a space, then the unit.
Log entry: 7000; rpm
